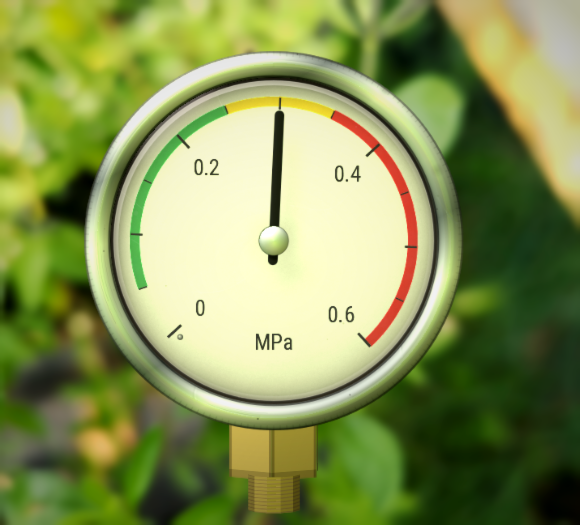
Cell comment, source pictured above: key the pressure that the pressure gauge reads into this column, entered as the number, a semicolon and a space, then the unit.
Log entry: 0.3; MPa
